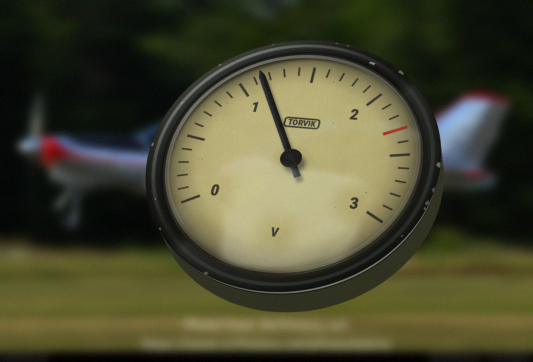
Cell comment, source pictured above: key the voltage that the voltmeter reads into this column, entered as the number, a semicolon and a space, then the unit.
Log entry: 1.15; V
